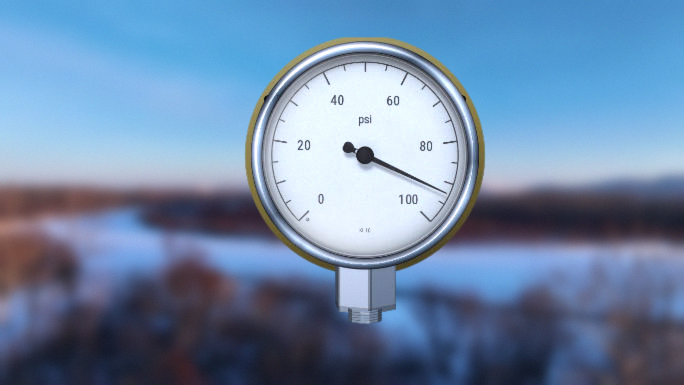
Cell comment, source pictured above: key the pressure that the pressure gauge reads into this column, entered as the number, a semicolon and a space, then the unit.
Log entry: 92.5; psi
